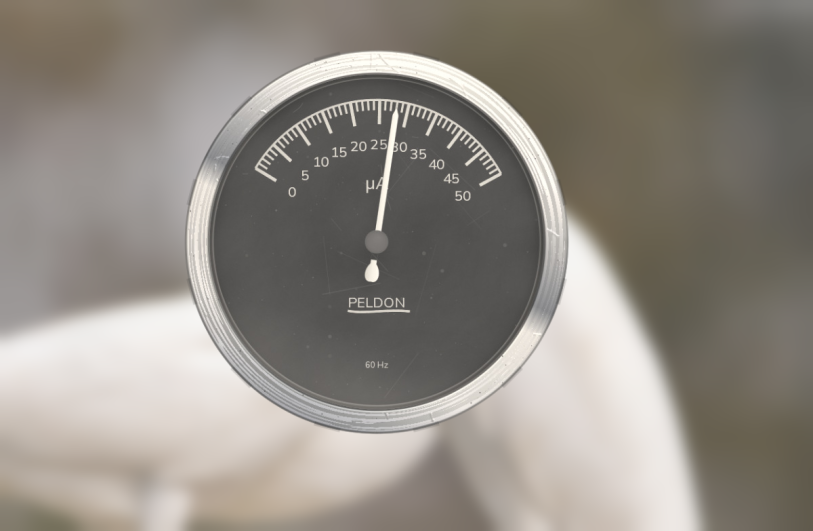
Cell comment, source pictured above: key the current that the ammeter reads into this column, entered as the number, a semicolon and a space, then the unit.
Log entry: 28; µA
